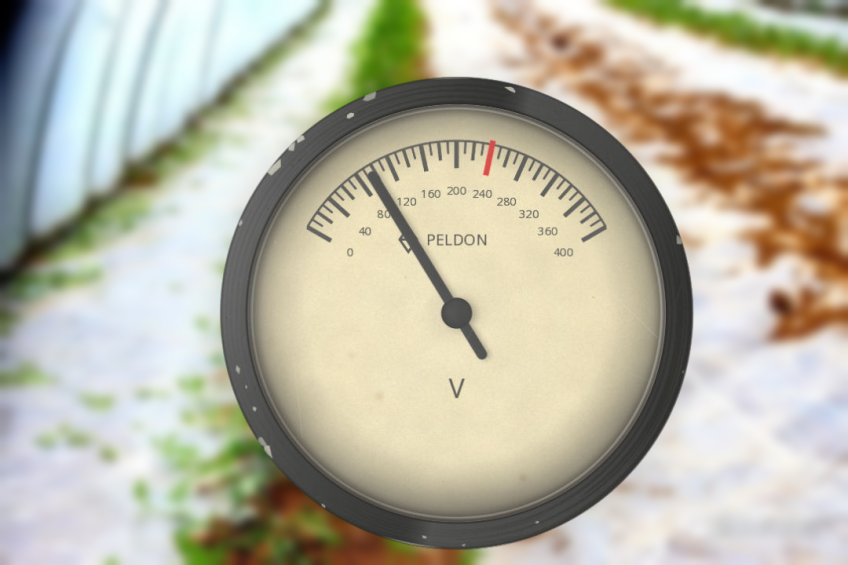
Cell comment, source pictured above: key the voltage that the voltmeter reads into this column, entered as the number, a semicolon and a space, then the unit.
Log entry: 95; V
